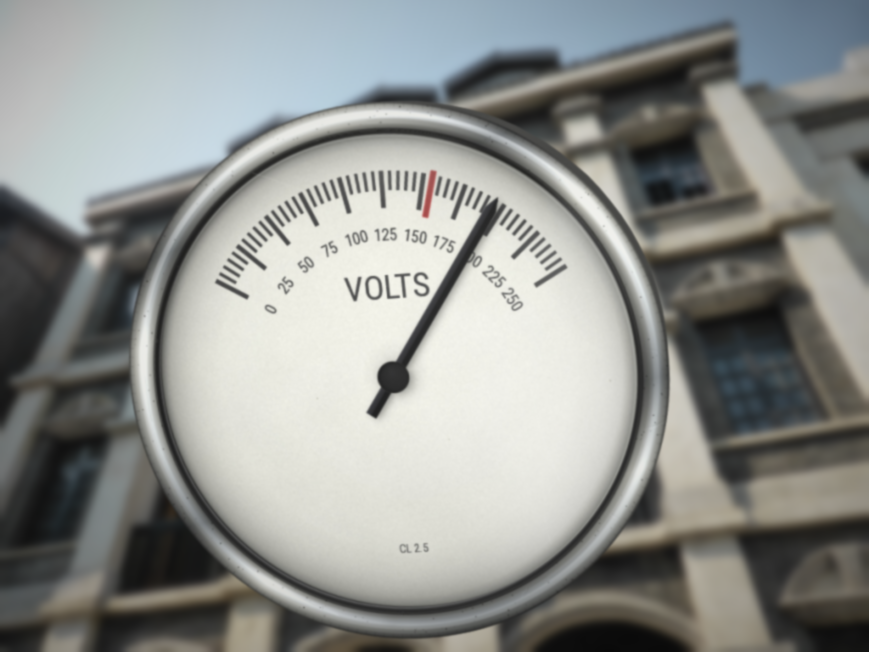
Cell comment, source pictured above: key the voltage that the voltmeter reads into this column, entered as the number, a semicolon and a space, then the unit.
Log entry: 195; V
